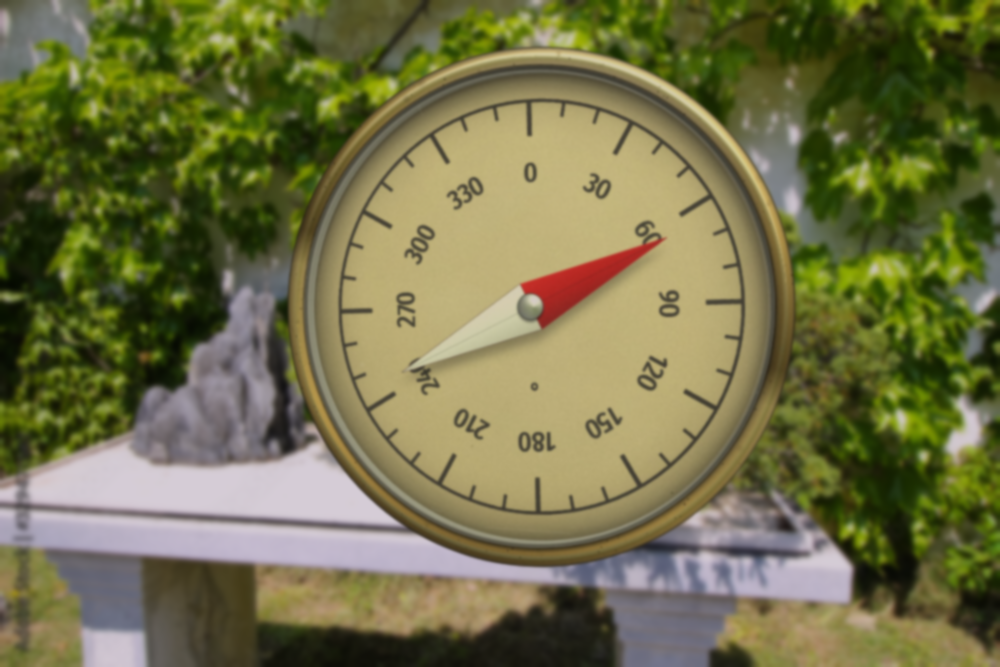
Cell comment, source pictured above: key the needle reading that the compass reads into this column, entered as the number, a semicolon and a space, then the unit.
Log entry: 65; °
